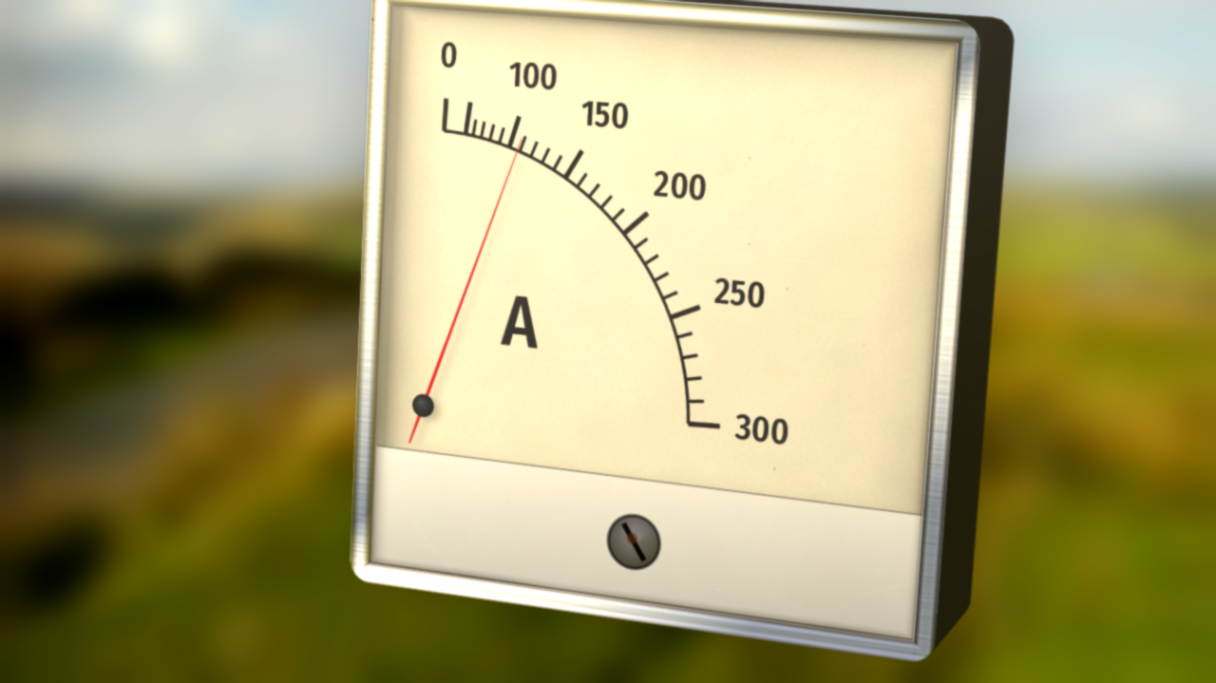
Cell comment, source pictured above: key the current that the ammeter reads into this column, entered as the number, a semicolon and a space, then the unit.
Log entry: 110; A
